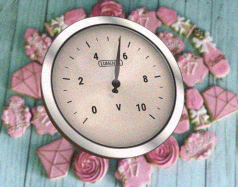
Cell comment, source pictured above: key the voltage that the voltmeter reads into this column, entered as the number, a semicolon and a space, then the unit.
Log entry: 5.5; V
